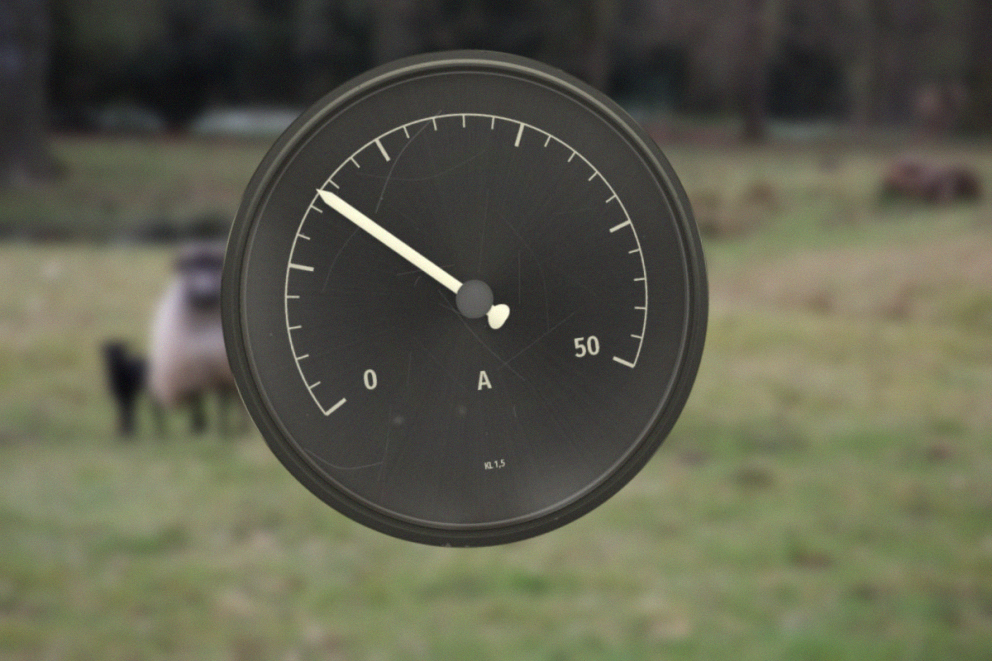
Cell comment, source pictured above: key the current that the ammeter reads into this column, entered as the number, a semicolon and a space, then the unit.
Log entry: 15; A
